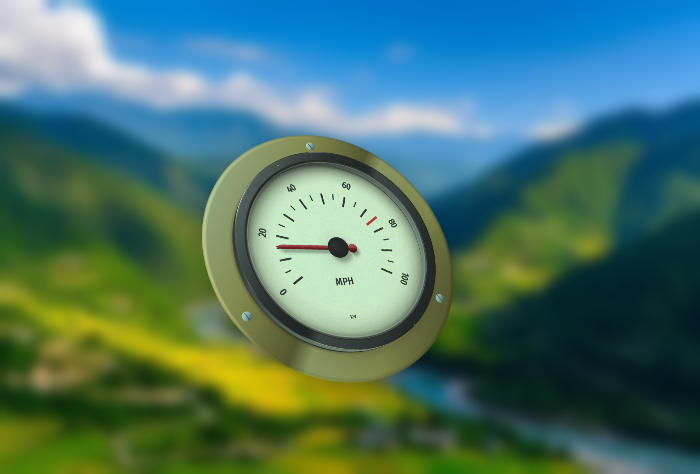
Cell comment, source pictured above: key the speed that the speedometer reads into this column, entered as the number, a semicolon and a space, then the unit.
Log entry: 15; mph
